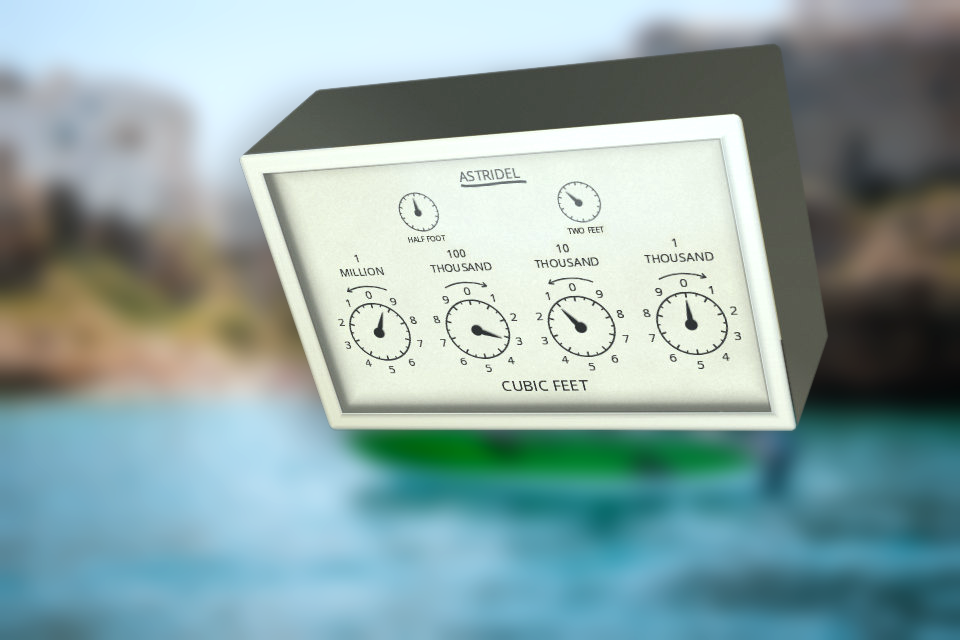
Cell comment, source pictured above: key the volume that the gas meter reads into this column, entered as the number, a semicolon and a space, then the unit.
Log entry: 931000; ft³
